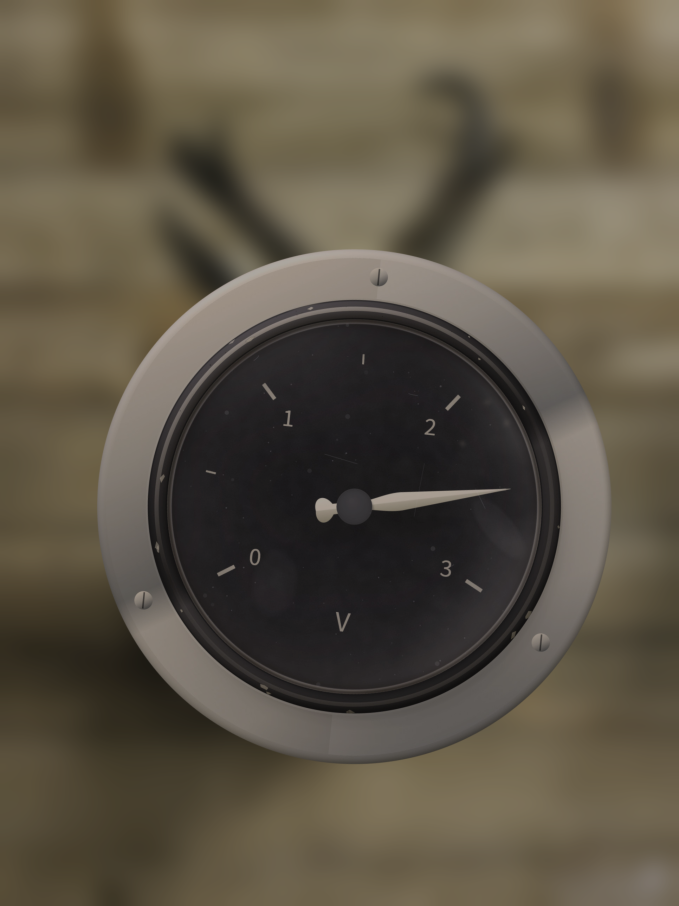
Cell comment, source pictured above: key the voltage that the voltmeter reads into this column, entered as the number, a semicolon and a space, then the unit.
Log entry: 2.5; V
